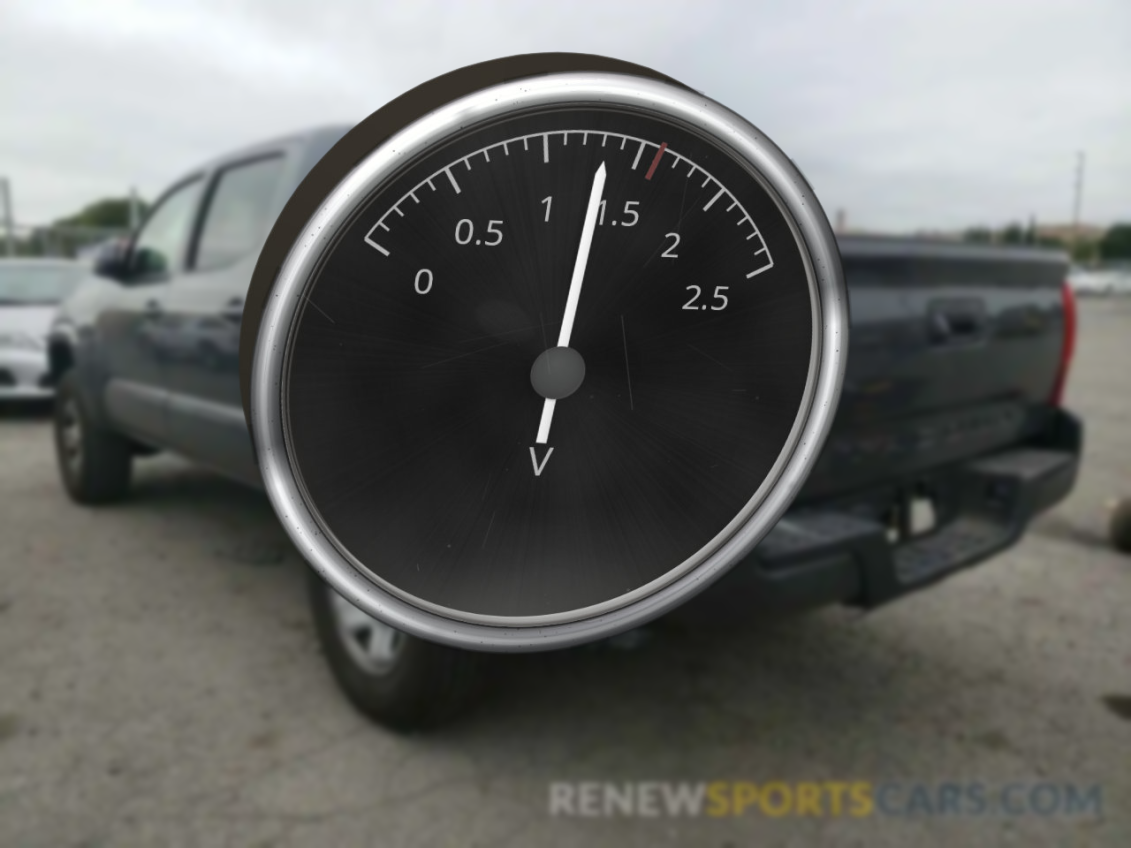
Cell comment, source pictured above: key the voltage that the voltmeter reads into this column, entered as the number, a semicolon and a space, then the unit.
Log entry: 1.3; V
